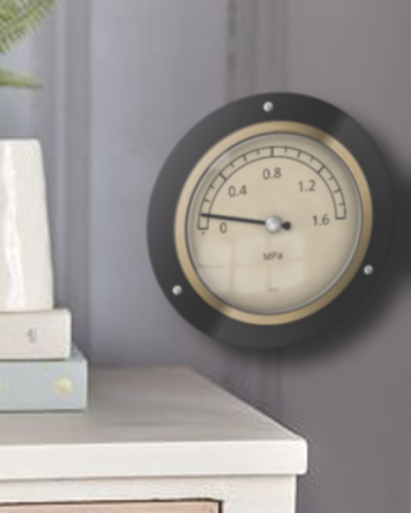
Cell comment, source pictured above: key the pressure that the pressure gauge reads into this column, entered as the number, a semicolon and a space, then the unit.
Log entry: 0.1; MPa
